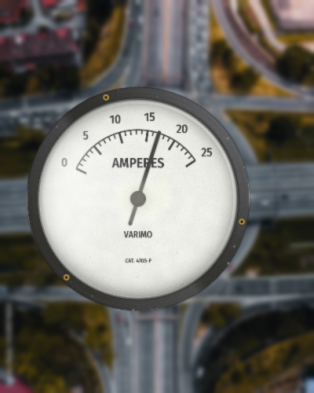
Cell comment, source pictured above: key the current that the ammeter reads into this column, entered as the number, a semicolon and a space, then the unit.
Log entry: 17; A
